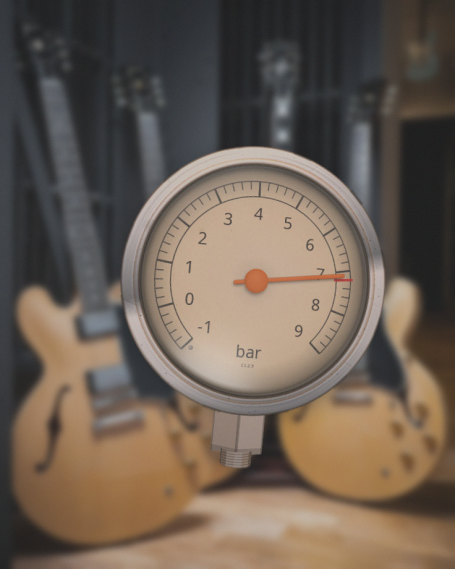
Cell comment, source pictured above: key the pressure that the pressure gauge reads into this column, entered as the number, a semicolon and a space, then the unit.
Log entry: 7.1; bar
